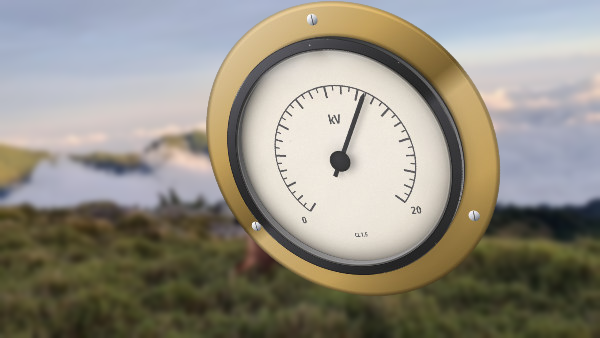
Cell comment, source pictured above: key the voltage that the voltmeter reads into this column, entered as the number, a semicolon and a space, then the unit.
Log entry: 12.5; kV
